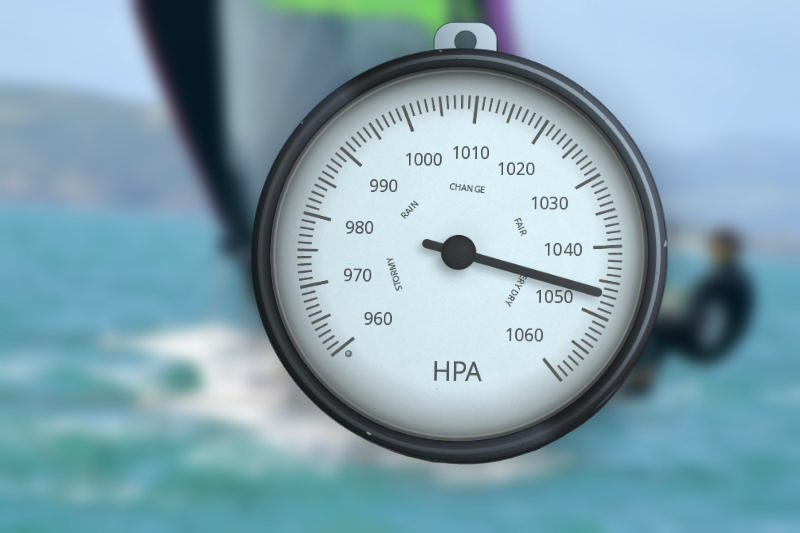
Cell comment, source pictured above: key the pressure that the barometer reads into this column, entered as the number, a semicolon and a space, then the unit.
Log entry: 1047; hPa
